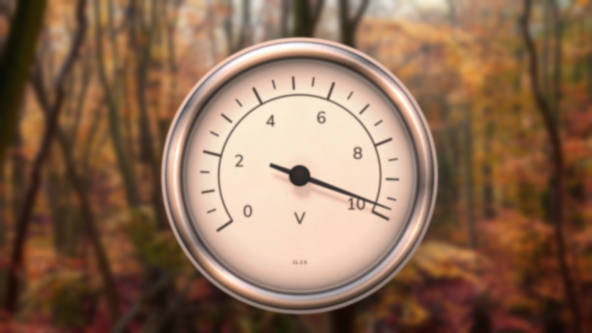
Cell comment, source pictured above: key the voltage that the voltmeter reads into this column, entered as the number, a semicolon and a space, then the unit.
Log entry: 9.75; V
